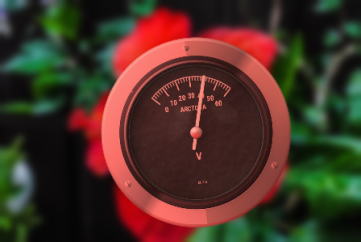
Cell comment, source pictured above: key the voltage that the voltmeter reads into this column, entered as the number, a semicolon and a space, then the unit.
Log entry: 40; V
